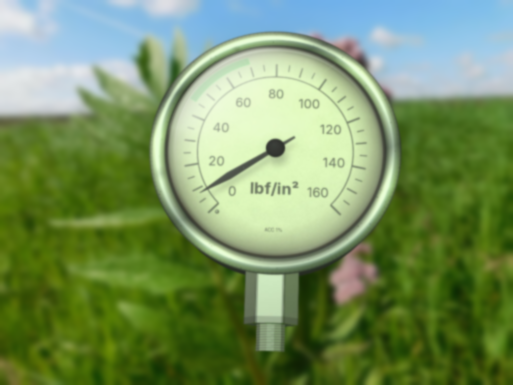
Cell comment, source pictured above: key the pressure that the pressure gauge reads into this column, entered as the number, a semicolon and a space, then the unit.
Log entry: 7.5; psi
